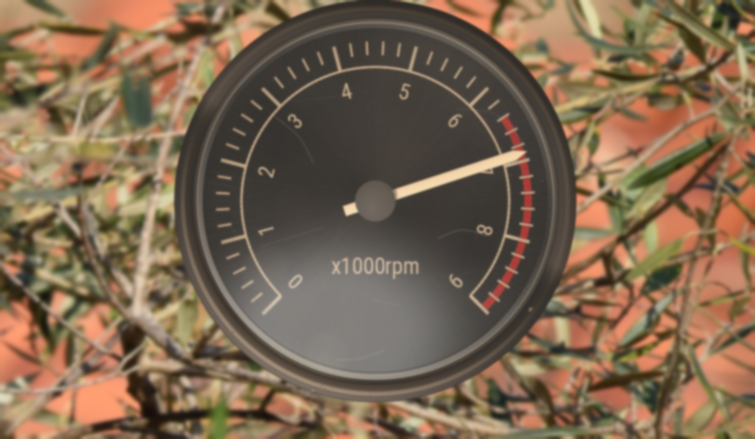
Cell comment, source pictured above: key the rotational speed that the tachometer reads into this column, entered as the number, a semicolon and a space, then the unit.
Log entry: 6900; rpm
